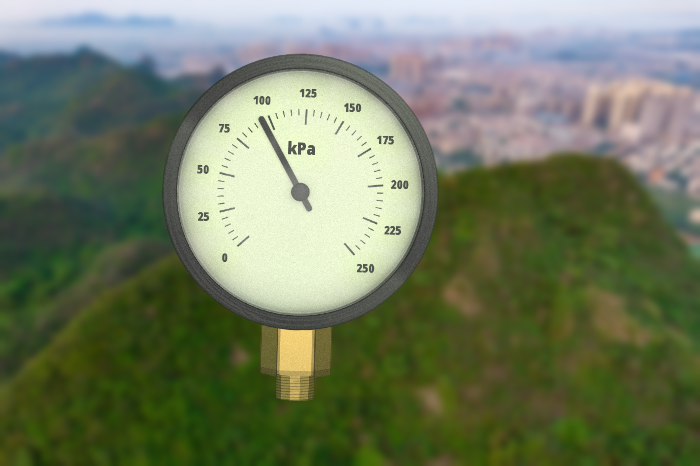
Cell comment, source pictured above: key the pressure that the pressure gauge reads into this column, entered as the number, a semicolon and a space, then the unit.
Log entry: 95; kPa
